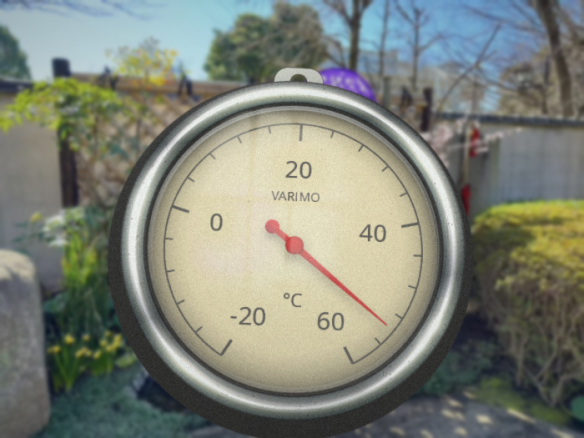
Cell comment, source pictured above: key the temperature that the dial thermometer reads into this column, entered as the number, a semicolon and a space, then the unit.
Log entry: 54; °C
